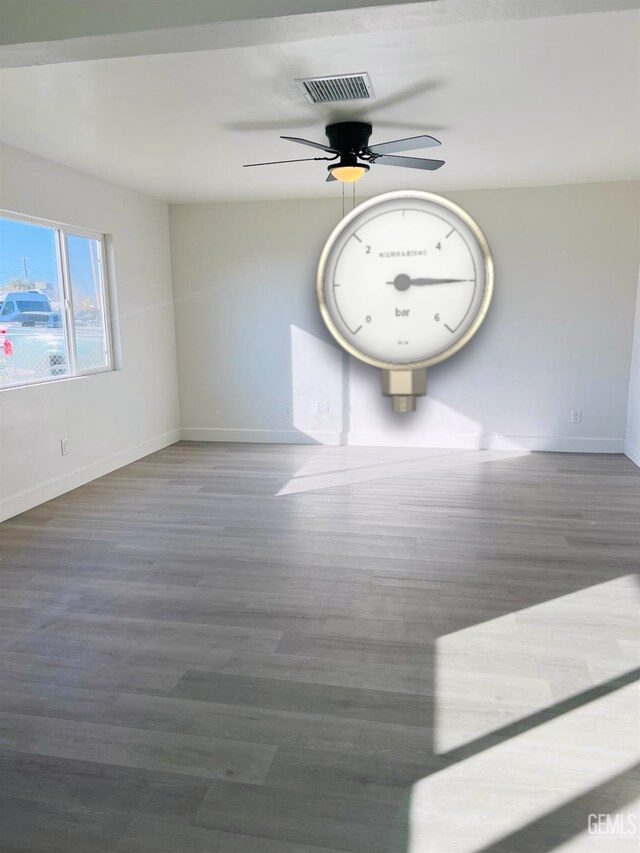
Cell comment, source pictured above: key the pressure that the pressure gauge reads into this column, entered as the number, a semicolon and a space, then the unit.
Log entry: 5; bar
